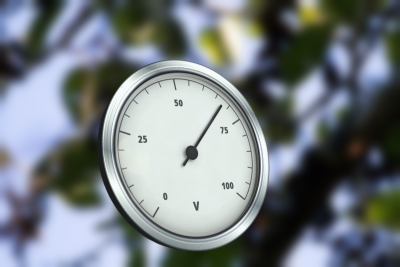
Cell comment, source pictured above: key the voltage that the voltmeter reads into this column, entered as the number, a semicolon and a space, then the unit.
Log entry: 67.5; V
